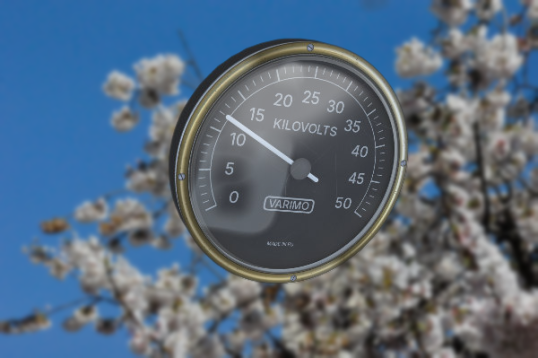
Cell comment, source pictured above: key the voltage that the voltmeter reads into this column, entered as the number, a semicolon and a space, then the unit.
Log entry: 12; kV
